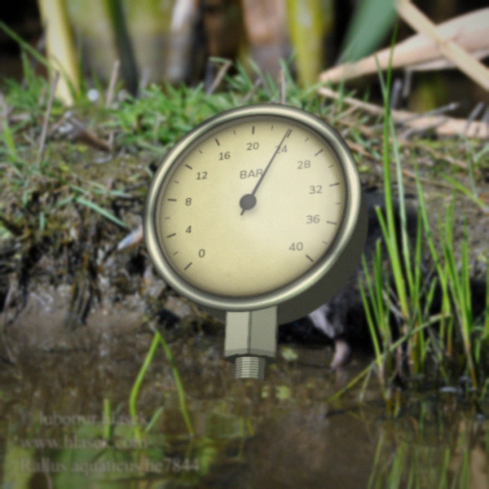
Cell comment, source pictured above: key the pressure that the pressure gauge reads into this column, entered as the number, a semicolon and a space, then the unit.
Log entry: 24; bar
